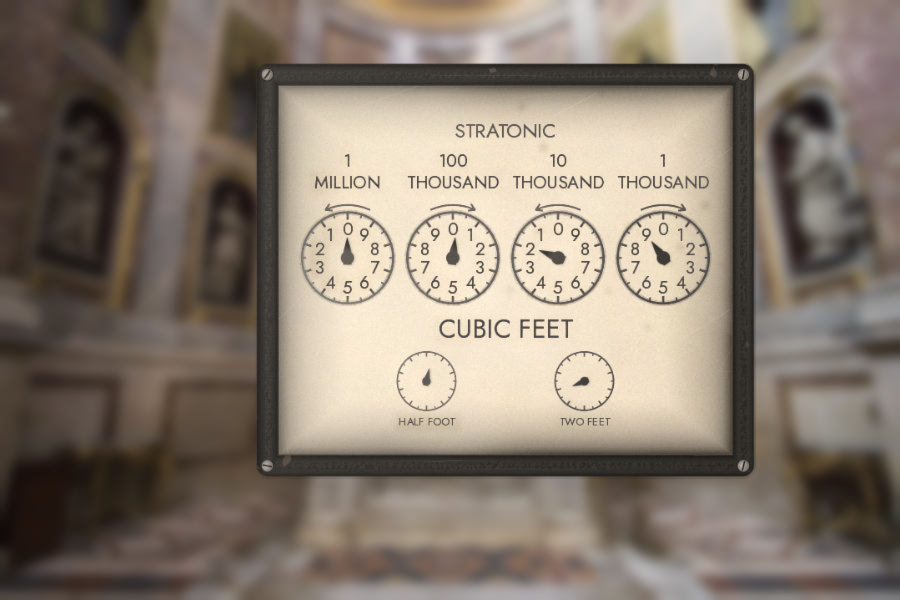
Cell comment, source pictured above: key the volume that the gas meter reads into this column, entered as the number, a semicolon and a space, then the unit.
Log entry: 1900; ft³
